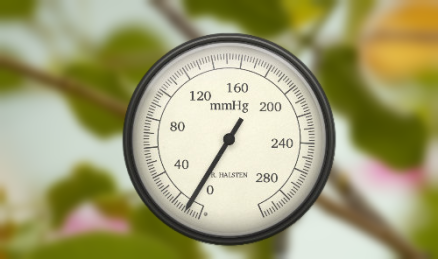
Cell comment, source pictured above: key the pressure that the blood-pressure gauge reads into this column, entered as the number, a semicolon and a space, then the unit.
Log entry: 10; mmHg
